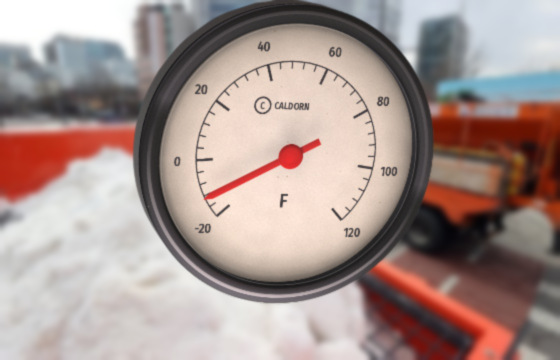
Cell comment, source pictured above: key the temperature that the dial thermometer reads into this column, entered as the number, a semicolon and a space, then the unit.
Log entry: -12; °F
